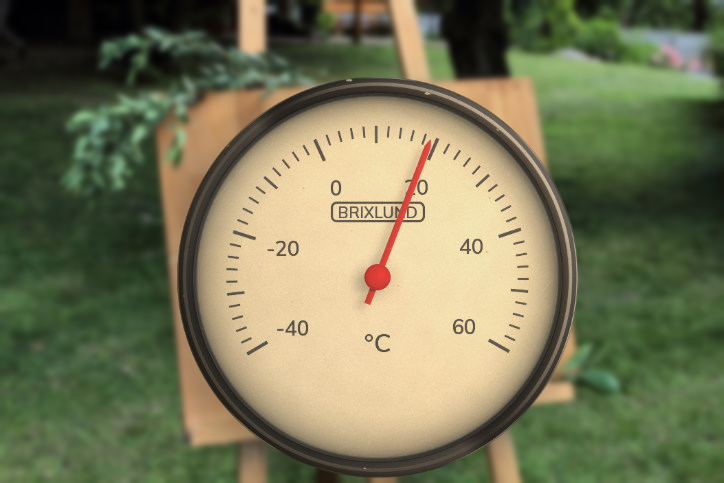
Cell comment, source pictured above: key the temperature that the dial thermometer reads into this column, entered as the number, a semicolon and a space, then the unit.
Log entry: 19; °C
